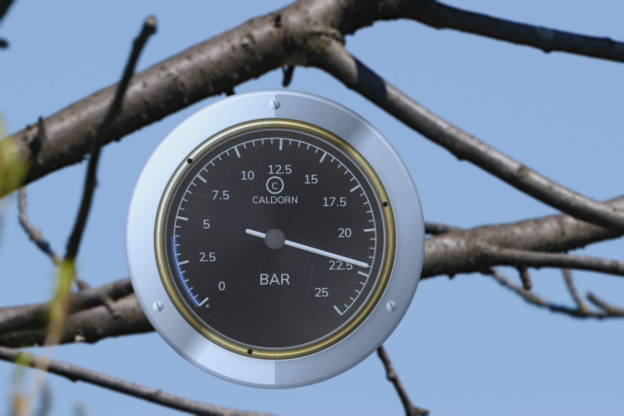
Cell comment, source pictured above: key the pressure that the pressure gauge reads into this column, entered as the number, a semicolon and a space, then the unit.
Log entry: 22; bar
